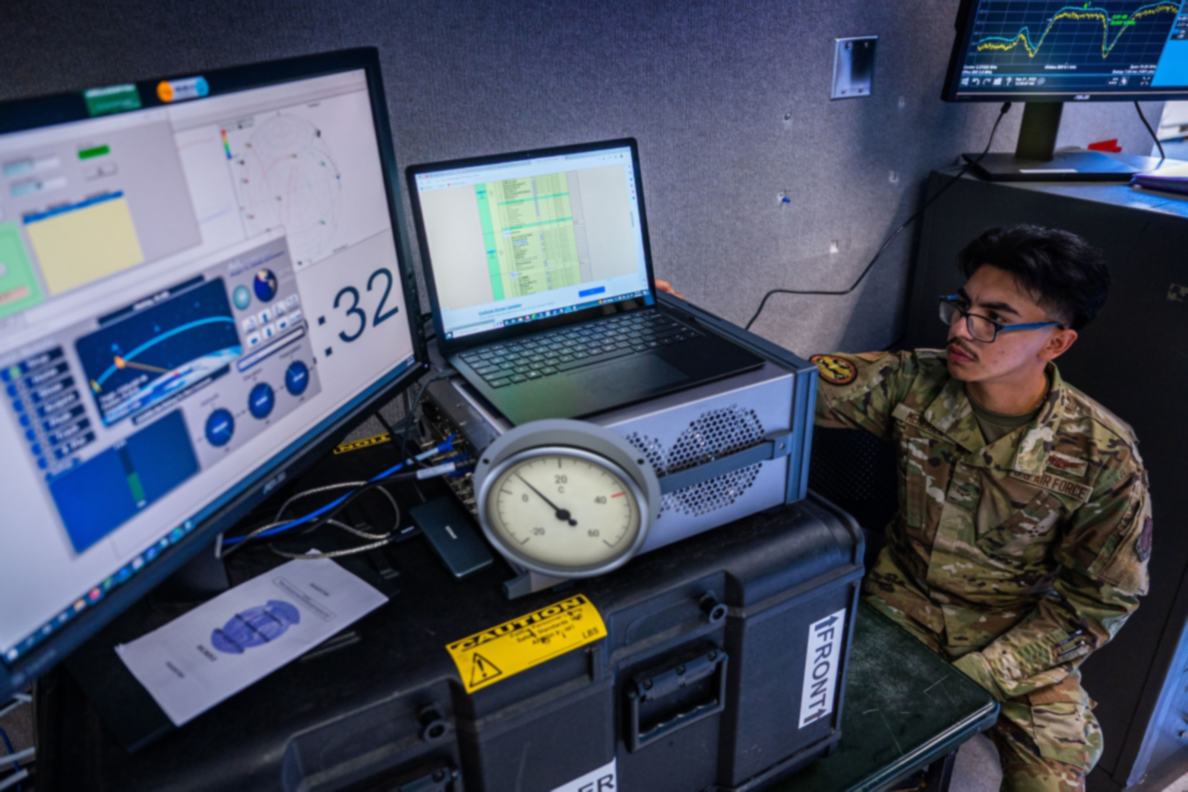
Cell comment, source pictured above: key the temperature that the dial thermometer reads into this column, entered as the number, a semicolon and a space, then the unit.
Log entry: 8; °C
